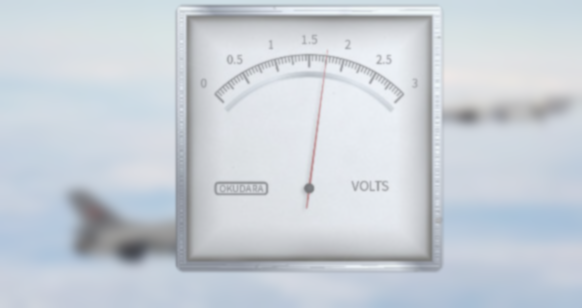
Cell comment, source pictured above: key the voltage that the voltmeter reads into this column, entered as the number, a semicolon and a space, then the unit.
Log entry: 1.75; V
